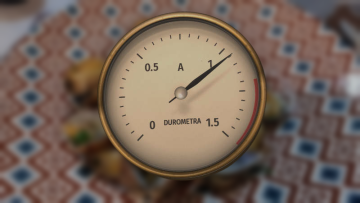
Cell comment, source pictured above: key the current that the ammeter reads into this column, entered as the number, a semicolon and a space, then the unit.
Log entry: 1.05; A
